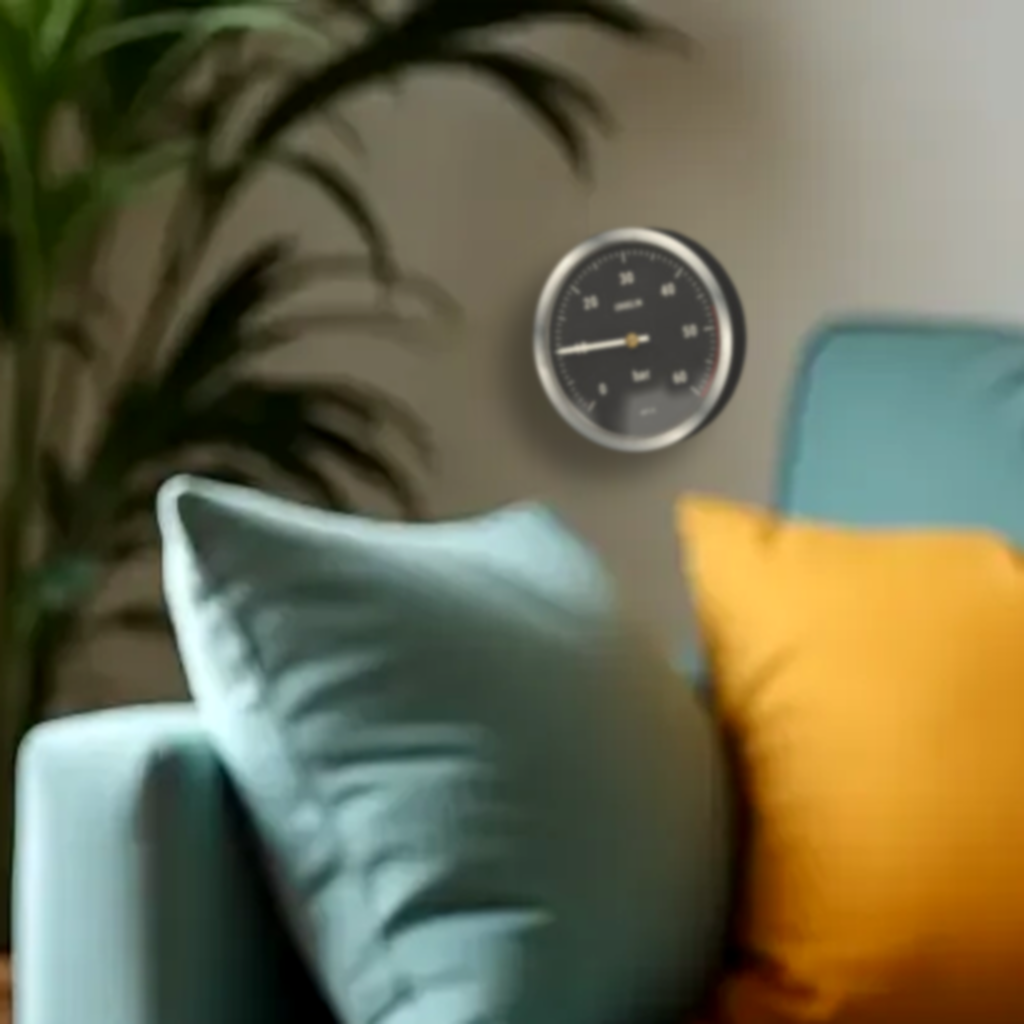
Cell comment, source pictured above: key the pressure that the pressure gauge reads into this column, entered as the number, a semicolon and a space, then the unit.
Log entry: 10; bar
